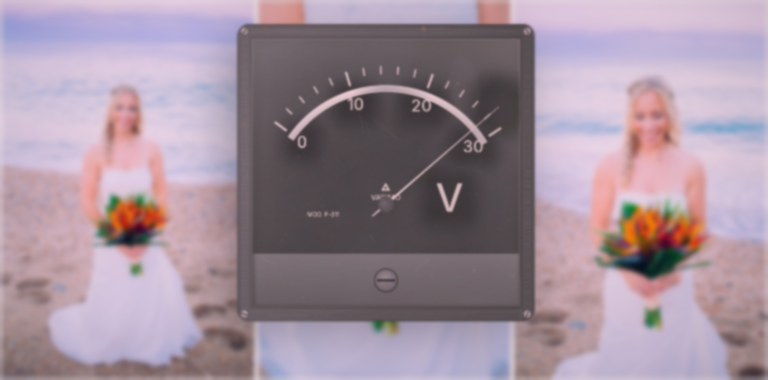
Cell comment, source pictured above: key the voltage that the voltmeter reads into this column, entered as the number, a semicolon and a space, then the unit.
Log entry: 28; V
